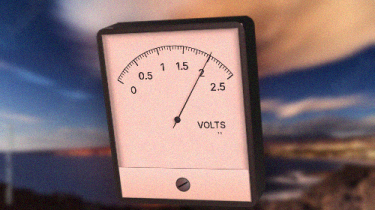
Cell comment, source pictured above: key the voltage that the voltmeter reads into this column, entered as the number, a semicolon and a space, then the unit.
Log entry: 2; V
